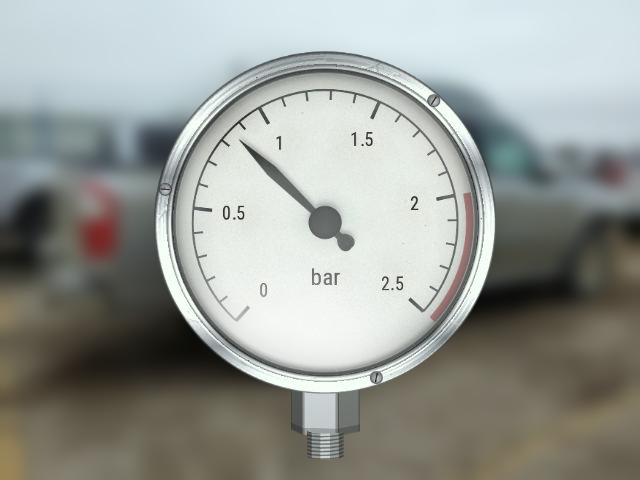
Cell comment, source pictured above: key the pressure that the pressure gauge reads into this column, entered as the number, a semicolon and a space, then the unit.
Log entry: 0.85; bar
